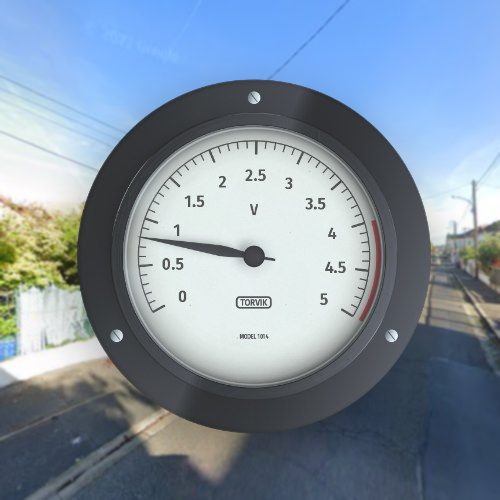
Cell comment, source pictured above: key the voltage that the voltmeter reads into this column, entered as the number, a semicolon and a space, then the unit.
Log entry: 0.8; V
